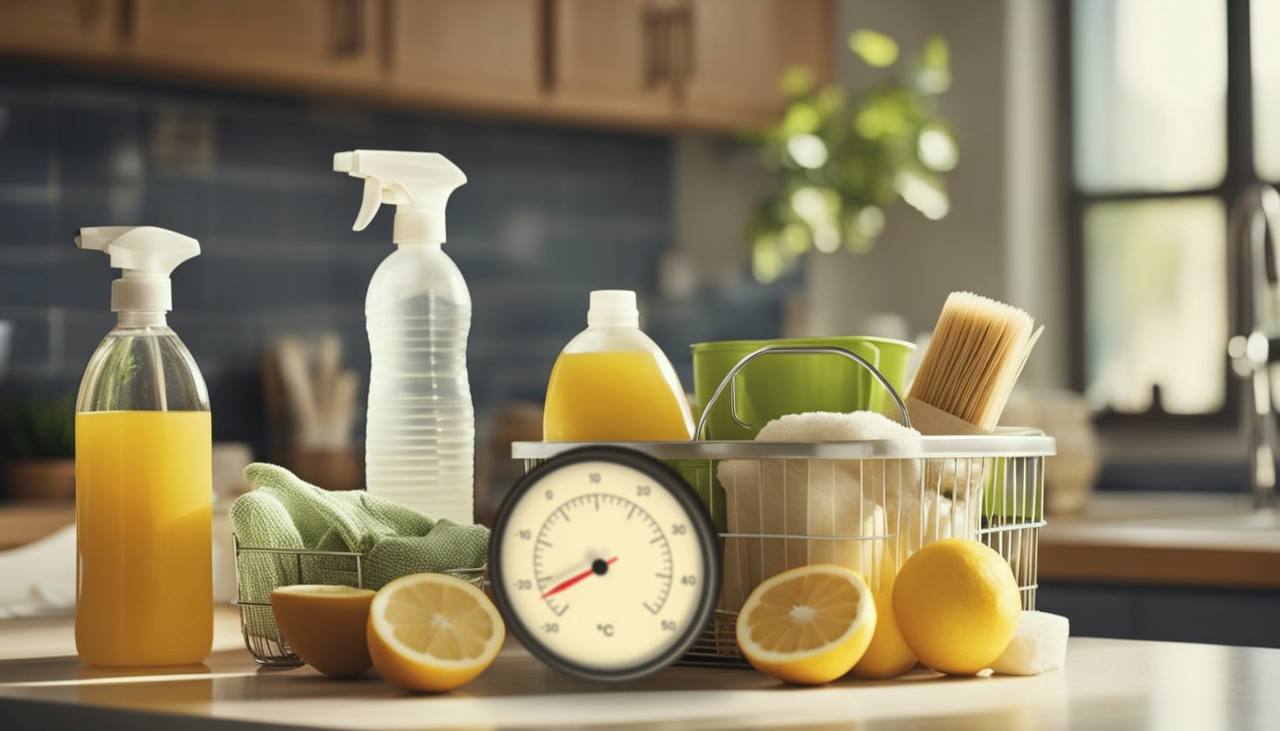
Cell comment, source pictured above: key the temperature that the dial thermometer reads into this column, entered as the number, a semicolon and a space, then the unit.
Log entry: -24; °C
